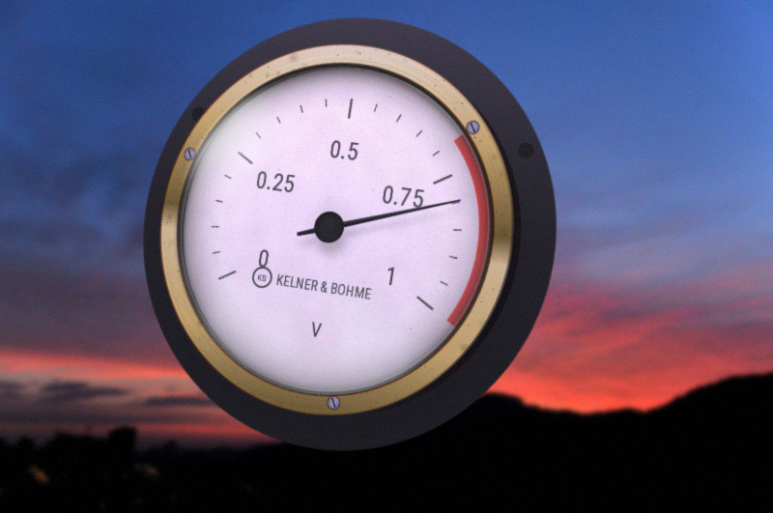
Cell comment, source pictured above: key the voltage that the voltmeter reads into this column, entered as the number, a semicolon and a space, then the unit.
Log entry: 0.8; V
